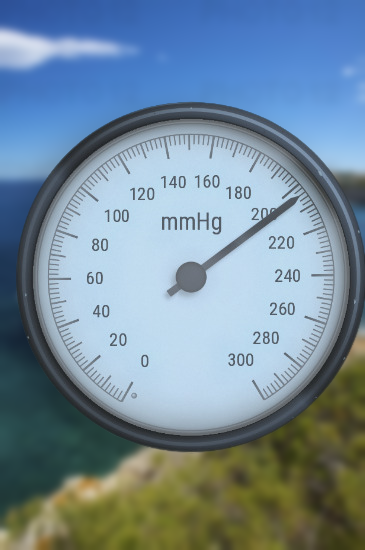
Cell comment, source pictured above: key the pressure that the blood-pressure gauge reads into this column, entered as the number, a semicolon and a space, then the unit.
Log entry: 204; mmHg
